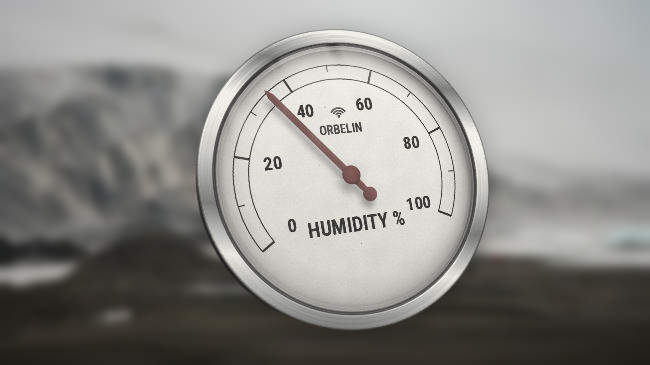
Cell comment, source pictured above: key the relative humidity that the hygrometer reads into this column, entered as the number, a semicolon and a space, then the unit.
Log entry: 35; %
